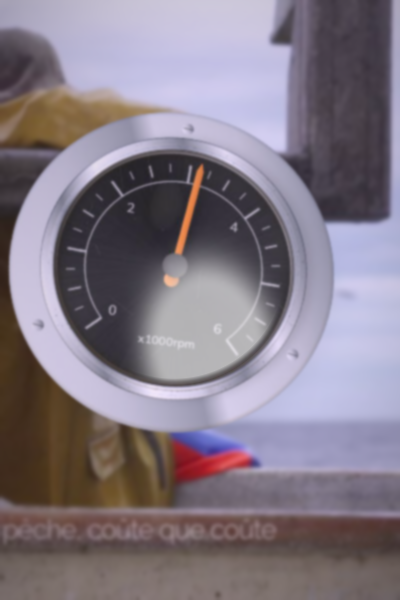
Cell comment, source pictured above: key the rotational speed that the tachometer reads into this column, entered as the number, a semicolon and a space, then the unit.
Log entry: 3125; rpm
